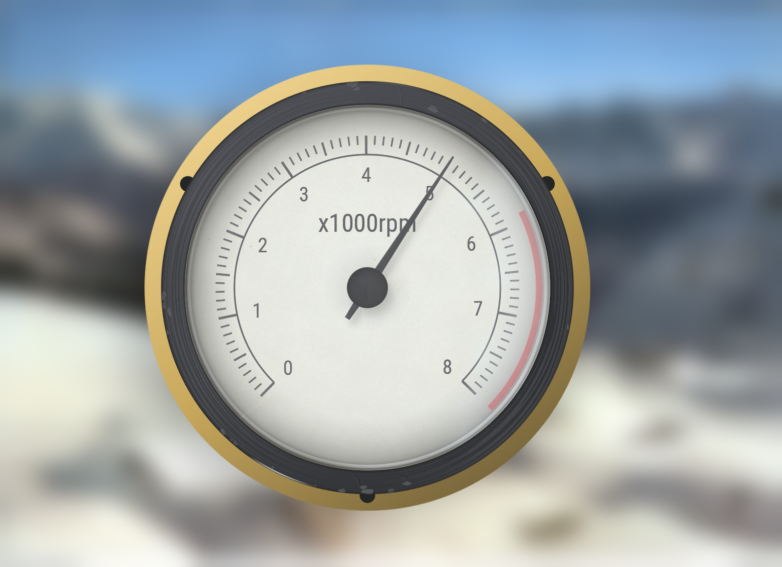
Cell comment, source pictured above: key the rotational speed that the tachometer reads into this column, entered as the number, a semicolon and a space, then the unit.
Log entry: 5000; rpm
